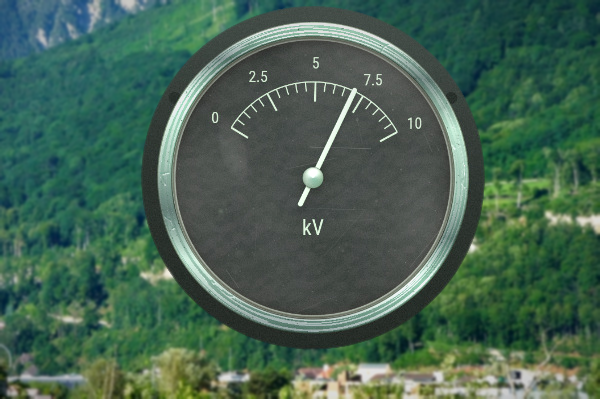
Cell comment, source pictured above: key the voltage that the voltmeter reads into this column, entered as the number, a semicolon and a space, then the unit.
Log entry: 7; kV
